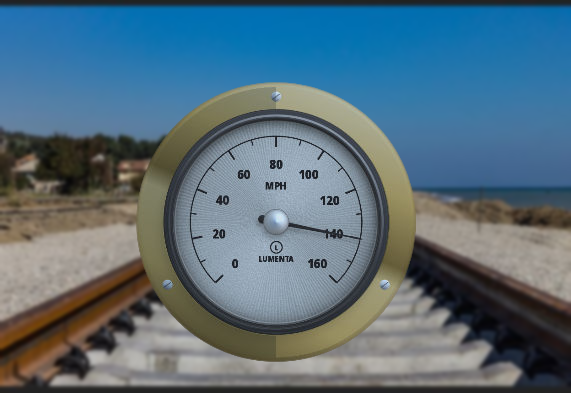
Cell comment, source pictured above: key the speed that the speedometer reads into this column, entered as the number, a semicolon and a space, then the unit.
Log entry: 140; mph
